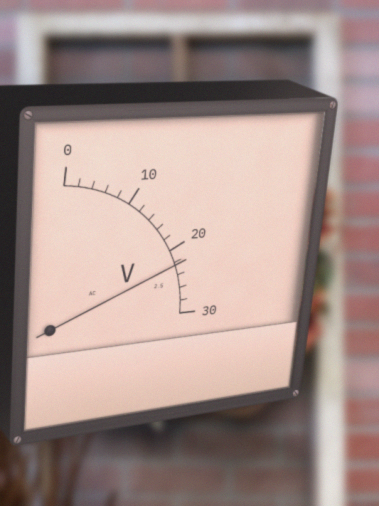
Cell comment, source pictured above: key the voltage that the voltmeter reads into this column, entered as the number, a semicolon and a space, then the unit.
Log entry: 22; V
